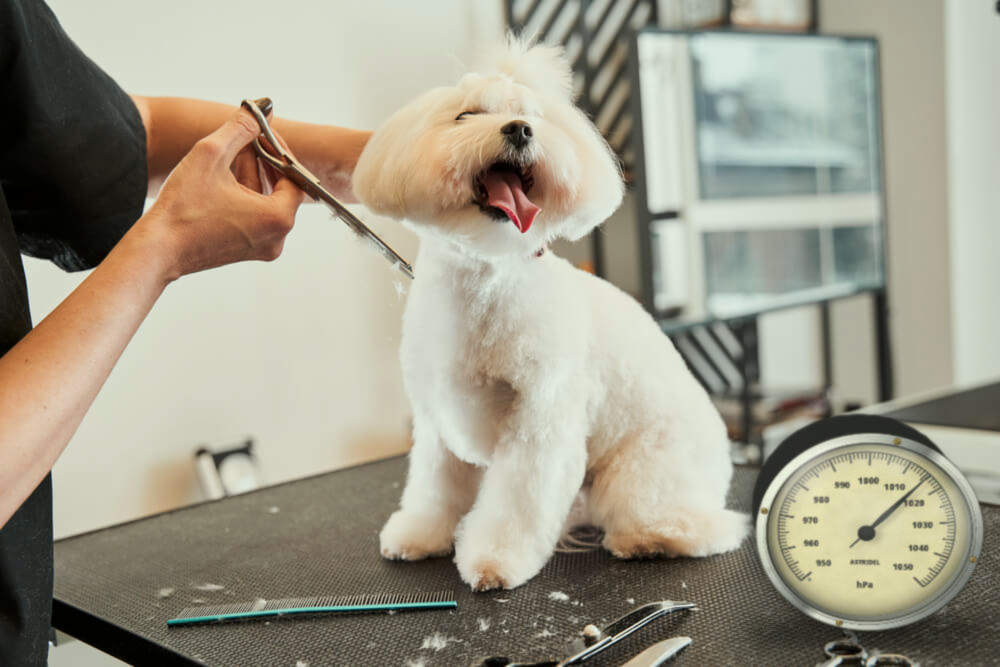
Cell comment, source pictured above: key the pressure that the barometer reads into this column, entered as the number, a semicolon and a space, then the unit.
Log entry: 1015; hPa
